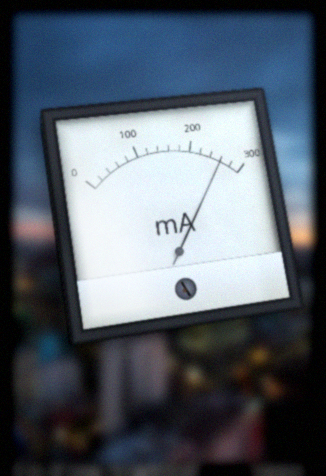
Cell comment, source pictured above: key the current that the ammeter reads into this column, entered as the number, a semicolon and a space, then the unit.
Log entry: 260; mA
